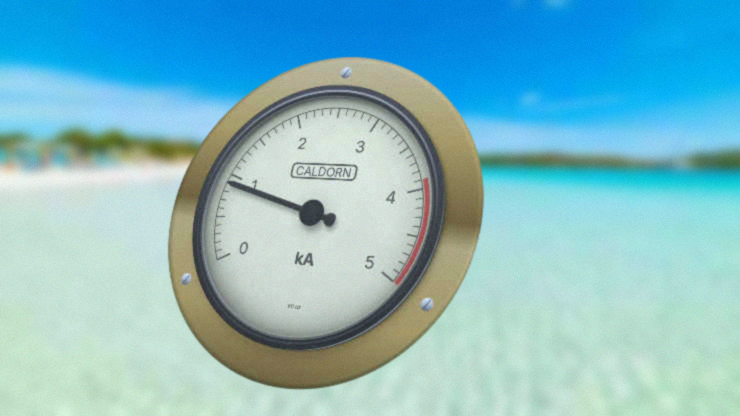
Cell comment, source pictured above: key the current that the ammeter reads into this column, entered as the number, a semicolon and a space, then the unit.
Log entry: 0.9; kA
